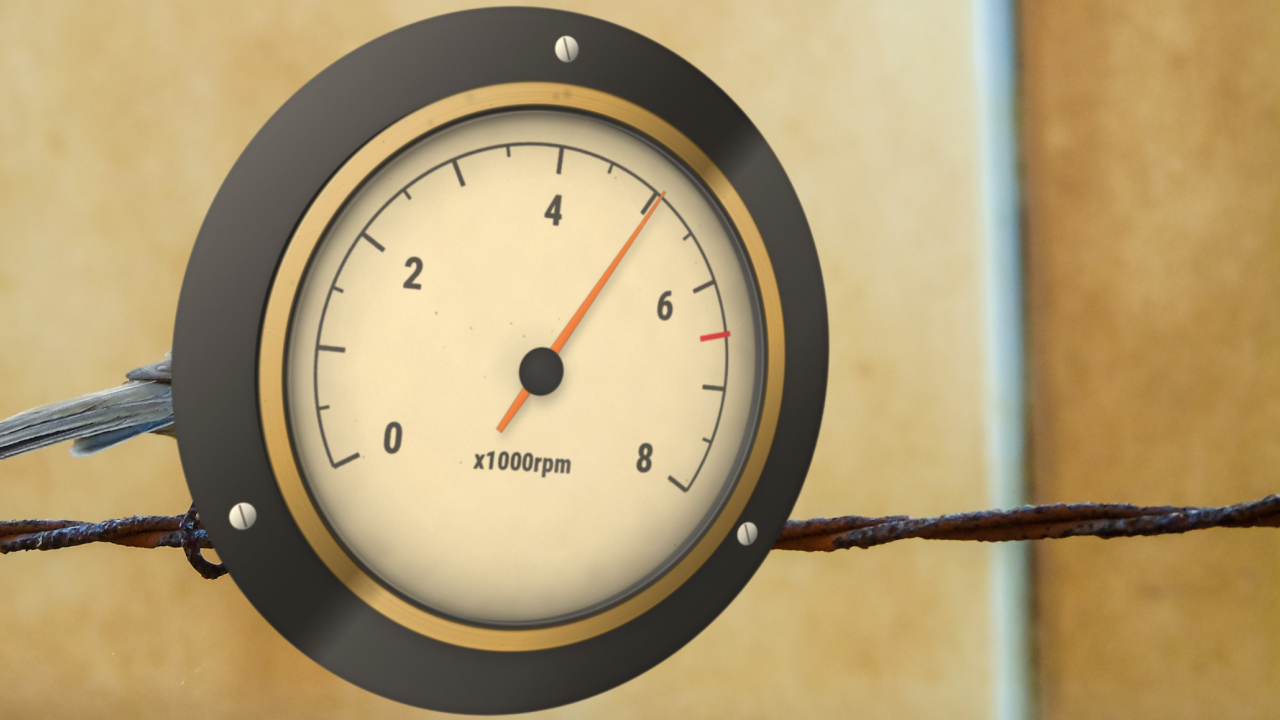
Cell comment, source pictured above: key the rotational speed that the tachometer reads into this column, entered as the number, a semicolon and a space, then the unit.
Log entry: 5000; rpm
